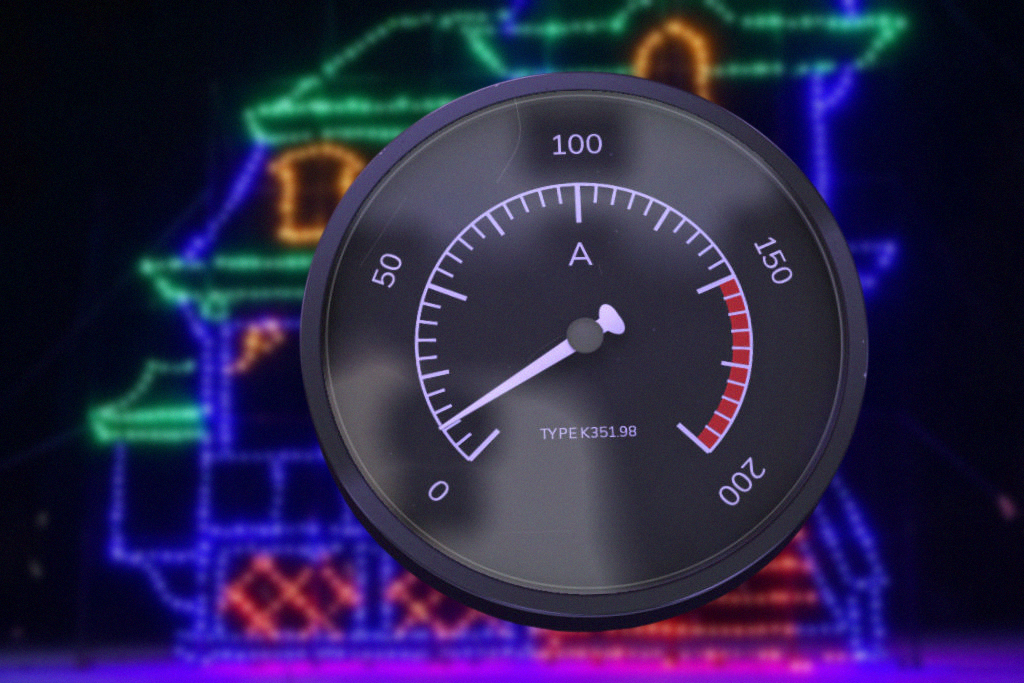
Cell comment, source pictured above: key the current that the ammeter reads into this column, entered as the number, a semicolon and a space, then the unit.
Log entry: 10; A
